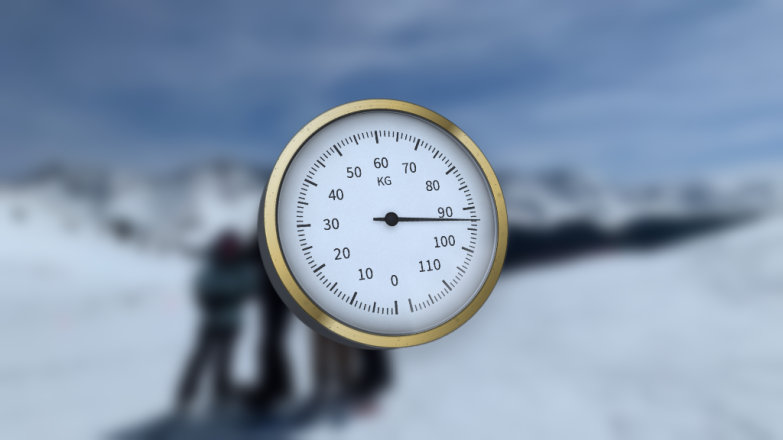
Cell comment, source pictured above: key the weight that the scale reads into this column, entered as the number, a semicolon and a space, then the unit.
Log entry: 93; kg
